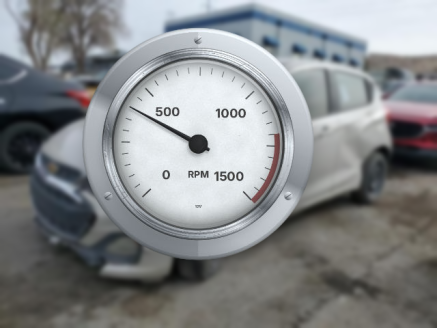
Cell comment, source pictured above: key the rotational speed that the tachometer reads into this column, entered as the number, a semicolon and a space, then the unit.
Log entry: 400; rpm
